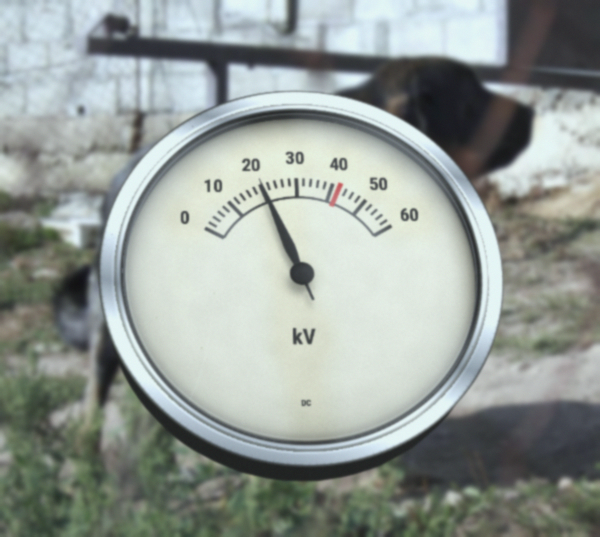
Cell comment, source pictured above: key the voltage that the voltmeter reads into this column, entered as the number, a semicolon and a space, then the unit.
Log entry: 20; kV
